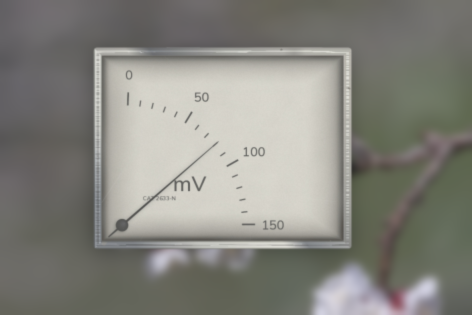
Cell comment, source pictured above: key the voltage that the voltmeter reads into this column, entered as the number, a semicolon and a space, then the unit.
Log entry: 80; mV
